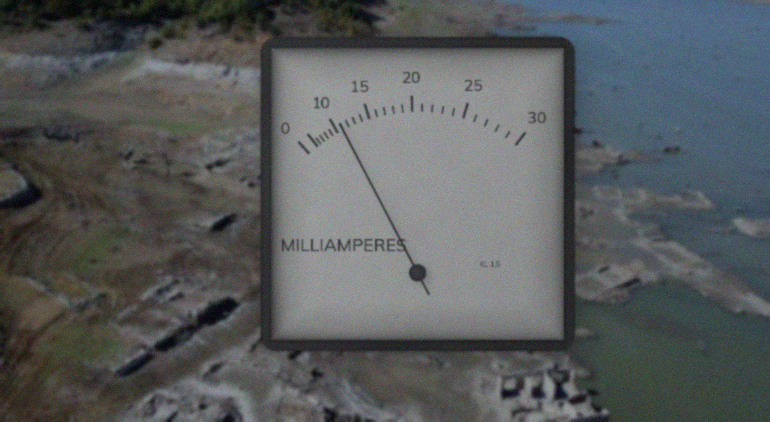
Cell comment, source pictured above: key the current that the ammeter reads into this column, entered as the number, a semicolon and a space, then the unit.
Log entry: 11; mA
